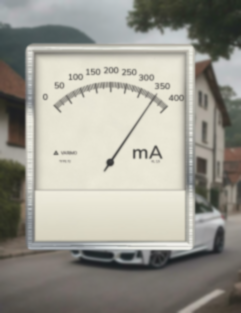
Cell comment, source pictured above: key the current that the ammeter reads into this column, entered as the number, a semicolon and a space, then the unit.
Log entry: 350; mA
